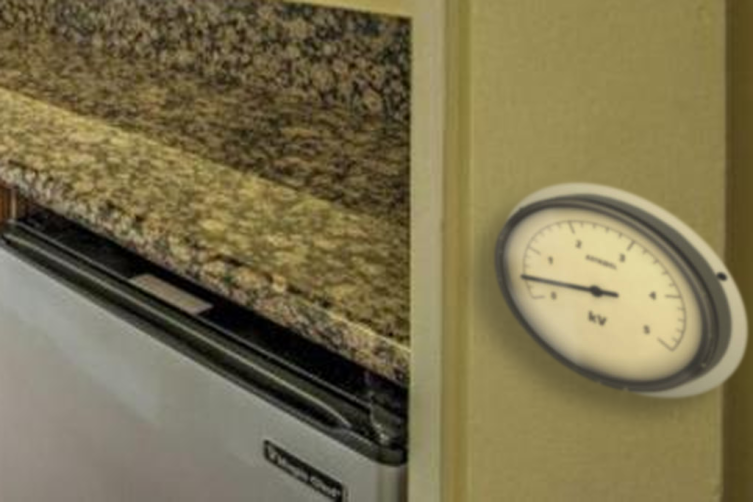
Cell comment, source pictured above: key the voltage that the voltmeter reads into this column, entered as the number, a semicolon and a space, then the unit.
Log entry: 0.4; kV
